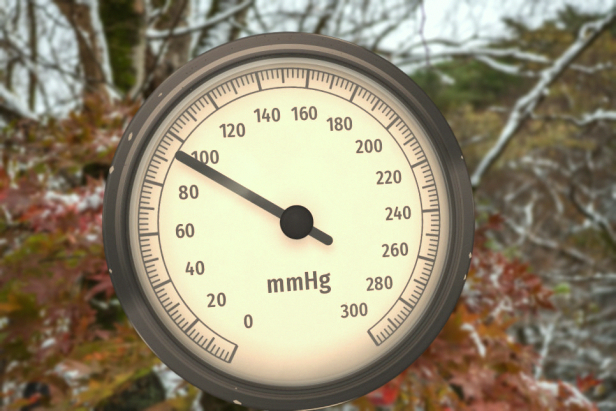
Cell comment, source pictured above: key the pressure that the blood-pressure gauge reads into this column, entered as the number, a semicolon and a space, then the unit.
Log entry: 94; mmHg
